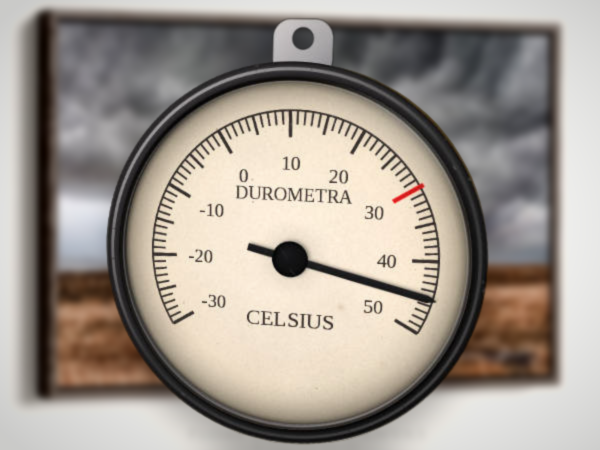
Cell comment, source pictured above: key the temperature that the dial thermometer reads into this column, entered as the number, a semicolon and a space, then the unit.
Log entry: 45; °C
